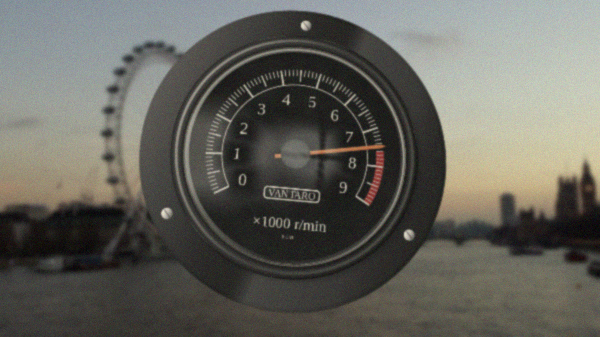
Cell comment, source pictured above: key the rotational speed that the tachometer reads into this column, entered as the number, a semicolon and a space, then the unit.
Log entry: 7500; rpm
